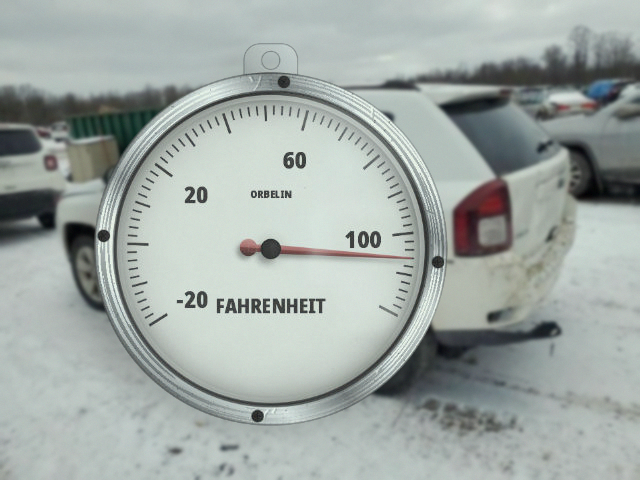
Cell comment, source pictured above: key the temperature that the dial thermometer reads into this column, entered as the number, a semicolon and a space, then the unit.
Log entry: 106; °F
